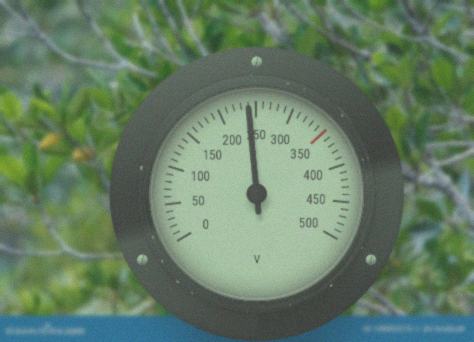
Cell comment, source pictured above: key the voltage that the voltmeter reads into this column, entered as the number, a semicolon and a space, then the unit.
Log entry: 240; V
